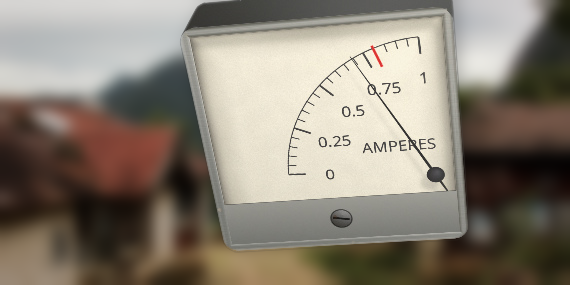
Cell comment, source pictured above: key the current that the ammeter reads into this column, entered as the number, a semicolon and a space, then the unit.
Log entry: 0.7; A
